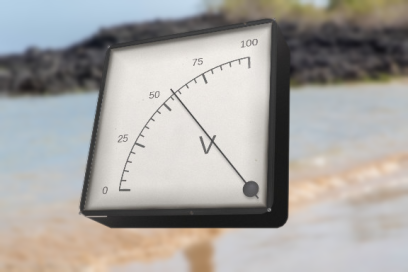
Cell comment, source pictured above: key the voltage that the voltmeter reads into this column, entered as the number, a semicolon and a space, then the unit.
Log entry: 57.5; V
